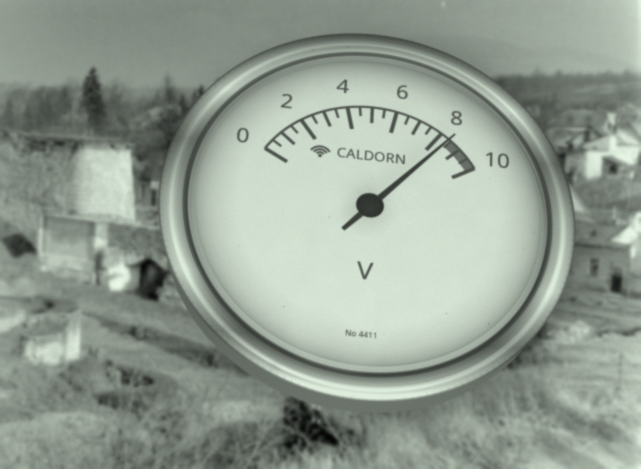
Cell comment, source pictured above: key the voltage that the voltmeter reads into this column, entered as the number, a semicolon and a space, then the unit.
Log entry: 8.5; V
